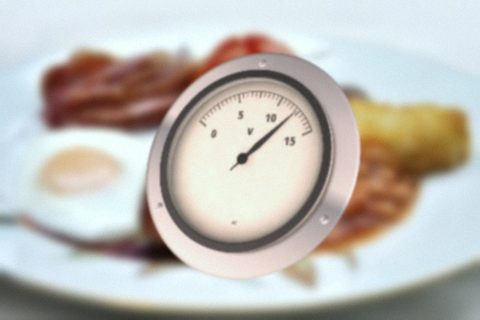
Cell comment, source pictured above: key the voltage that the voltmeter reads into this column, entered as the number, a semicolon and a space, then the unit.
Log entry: 12.5; V
